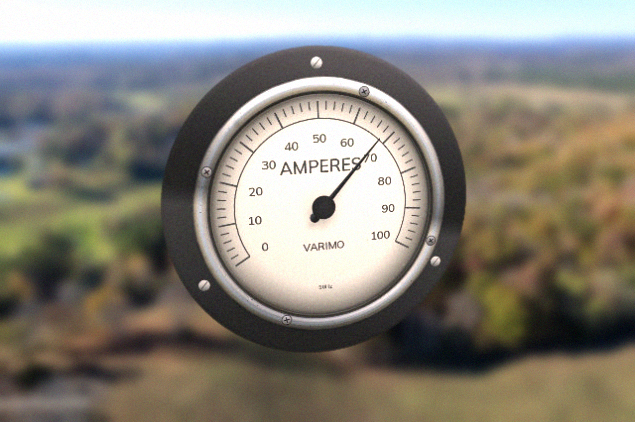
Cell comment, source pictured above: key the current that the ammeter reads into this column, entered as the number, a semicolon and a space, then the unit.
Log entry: 68; A
